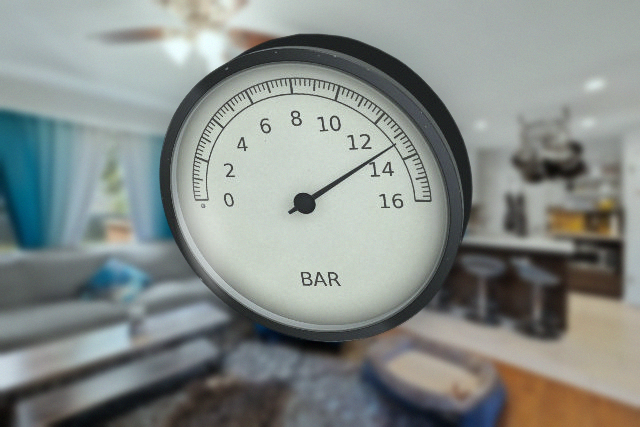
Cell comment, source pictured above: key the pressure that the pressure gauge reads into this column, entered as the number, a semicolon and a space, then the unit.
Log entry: 13.2; bar
